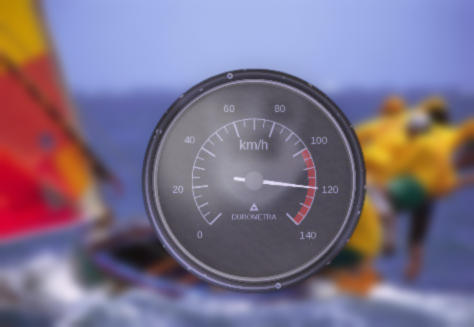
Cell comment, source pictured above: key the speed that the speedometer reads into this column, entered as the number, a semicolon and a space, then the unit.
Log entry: 120; km/h
